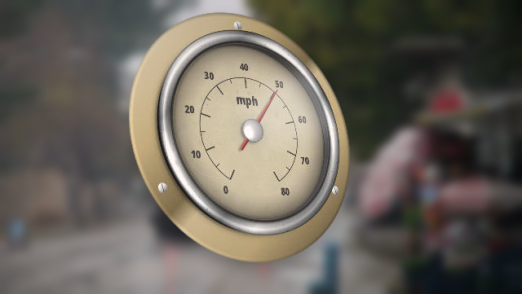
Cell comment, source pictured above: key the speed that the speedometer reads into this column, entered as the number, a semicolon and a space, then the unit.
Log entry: 50; mph
